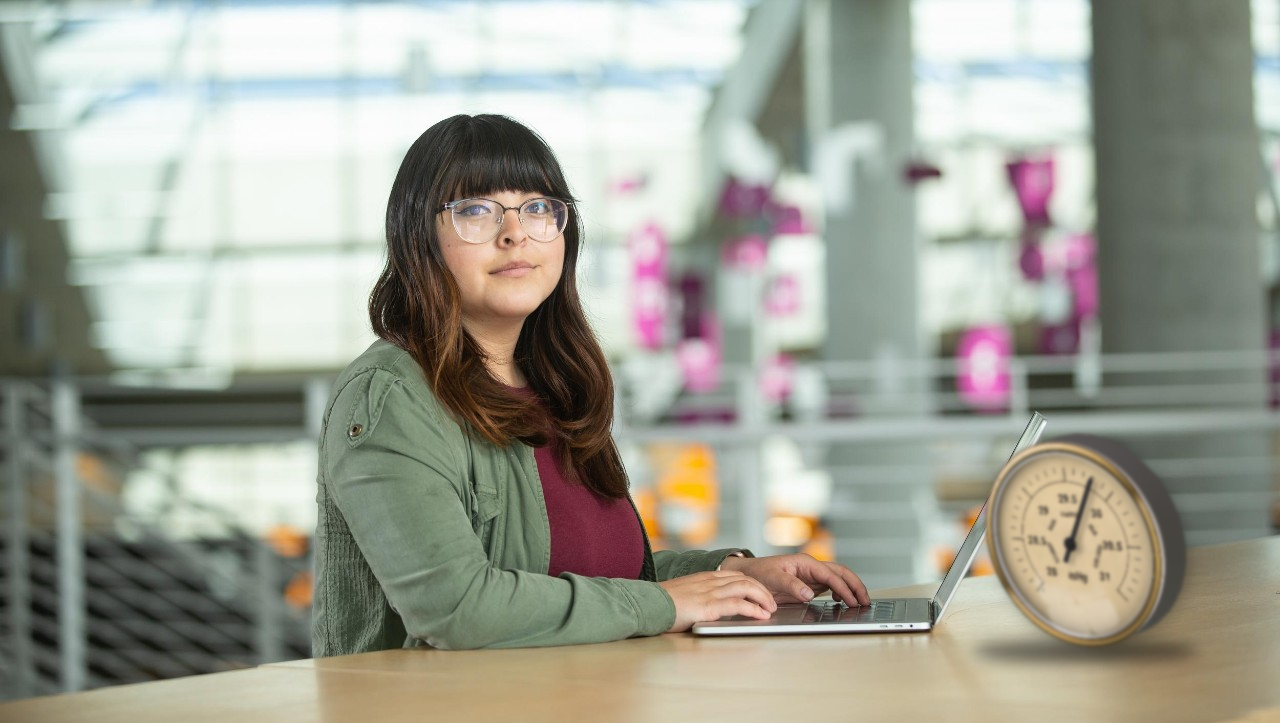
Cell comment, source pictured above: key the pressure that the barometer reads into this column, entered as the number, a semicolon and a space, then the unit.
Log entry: 29.8; inHg
